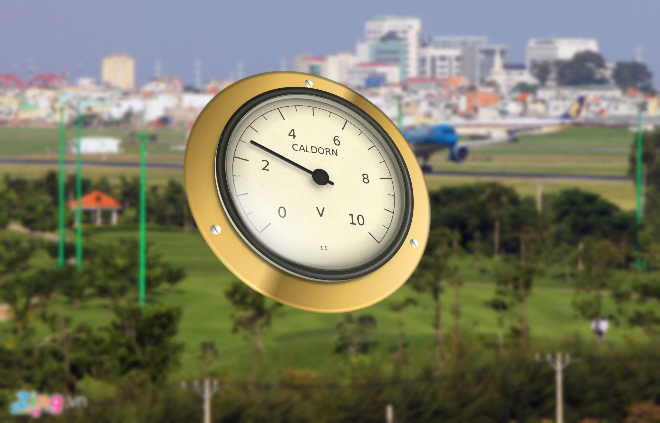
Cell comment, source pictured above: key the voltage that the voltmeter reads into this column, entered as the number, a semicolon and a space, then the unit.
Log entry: 2.5; V
